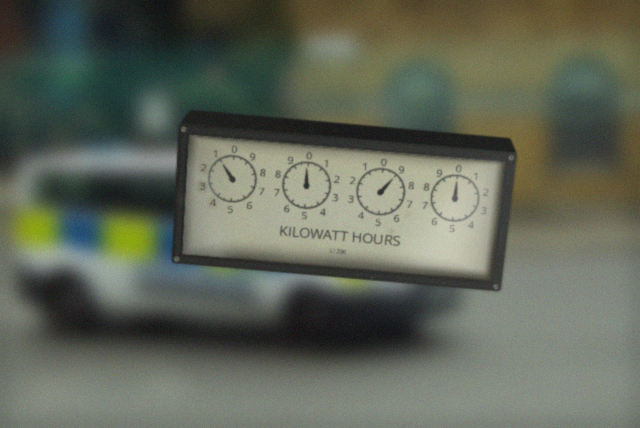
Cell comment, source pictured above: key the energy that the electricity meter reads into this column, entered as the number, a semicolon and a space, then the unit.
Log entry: 990; kWh
